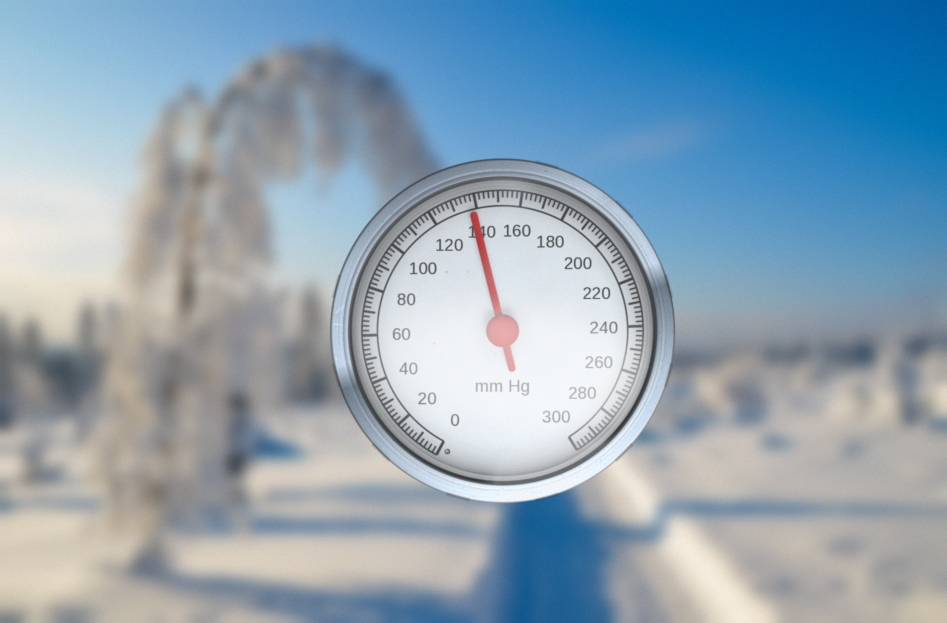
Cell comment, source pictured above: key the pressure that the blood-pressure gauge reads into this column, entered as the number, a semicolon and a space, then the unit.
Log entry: 138; mmHg
